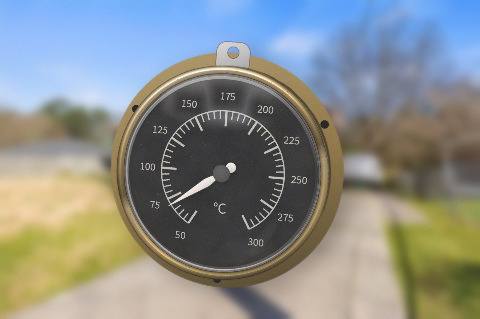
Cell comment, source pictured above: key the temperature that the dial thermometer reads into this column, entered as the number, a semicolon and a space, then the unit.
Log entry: 70; °C
